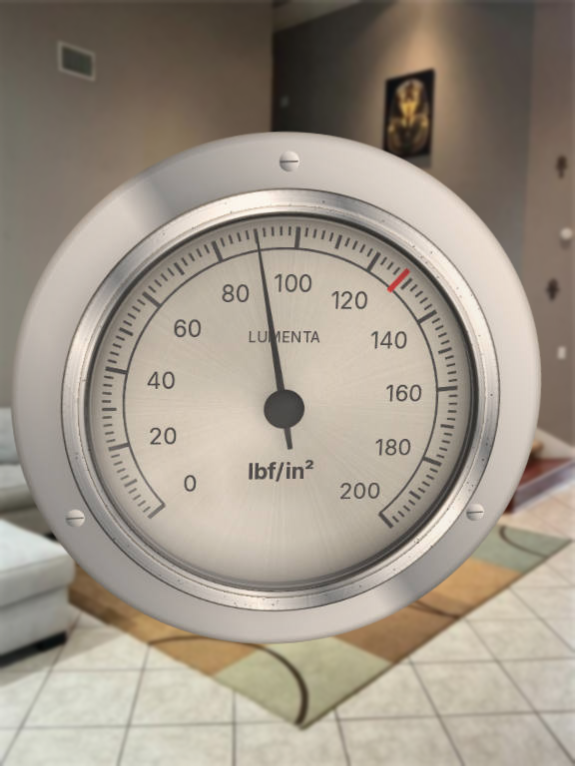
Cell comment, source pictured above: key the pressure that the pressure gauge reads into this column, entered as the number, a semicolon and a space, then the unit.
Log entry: 90; psi
